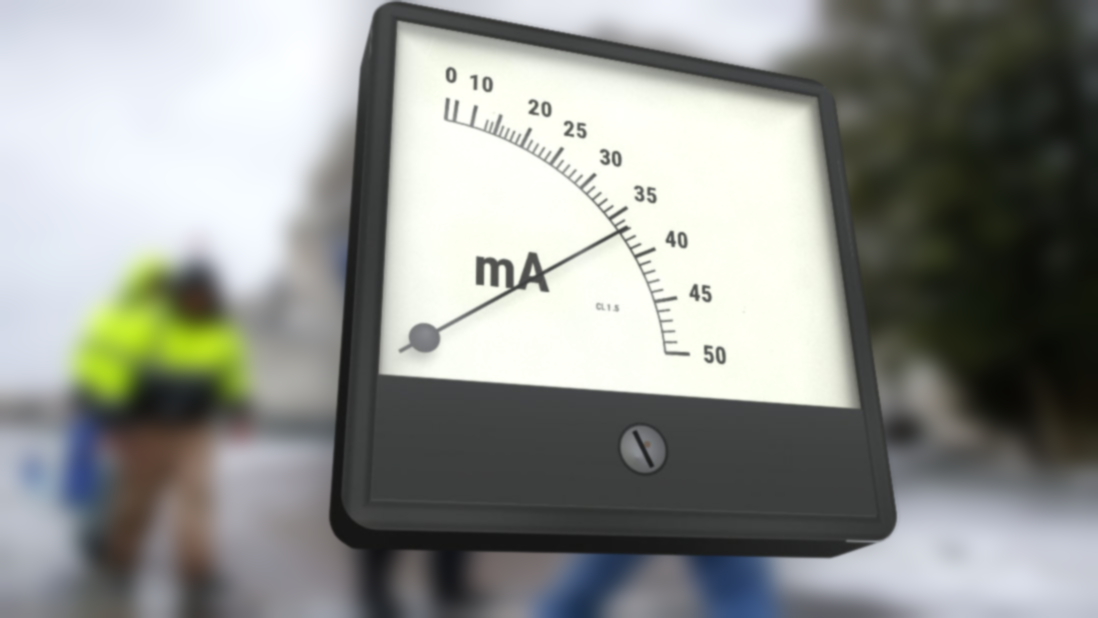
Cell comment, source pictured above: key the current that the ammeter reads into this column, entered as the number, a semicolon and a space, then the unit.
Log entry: 37; mA
